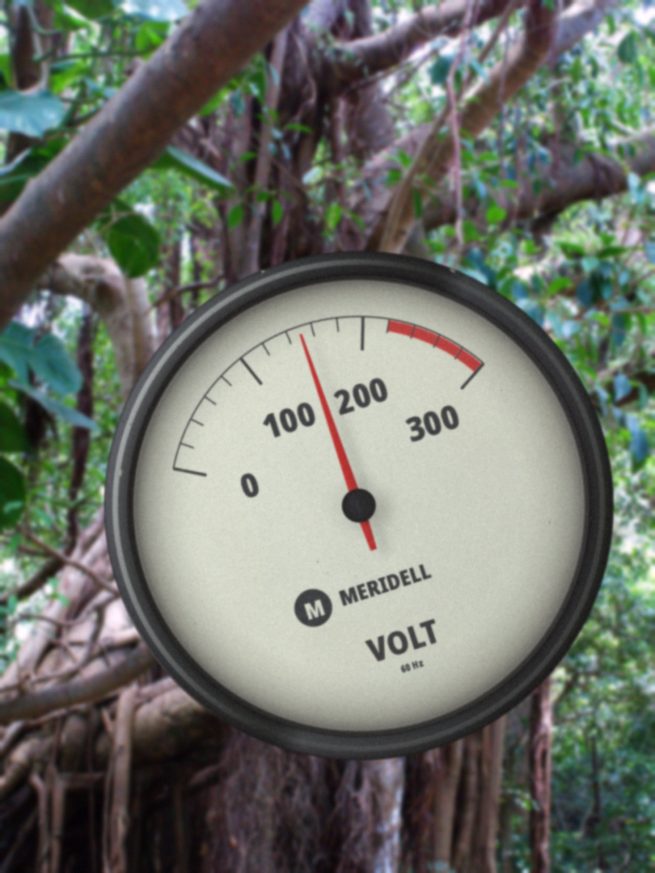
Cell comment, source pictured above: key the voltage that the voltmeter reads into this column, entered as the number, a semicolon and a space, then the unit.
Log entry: 150; V
